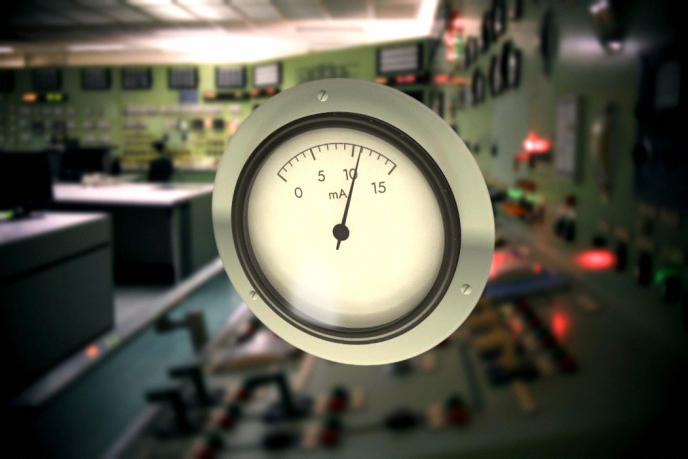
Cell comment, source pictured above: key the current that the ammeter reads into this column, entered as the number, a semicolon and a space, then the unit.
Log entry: 11; mA
